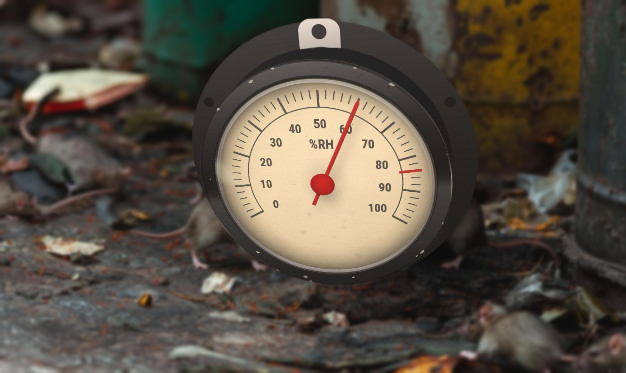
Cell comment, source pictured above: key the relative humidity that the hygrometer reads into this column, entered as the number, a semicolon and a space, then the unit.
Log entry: 60; %
